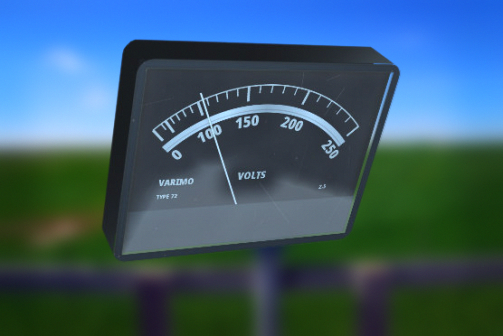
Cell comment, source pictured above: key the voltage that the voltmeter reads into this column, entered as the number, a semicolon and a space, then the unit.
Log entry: 105; V
